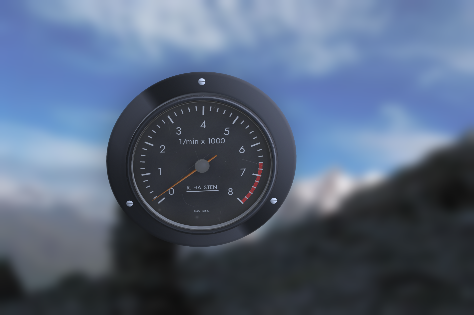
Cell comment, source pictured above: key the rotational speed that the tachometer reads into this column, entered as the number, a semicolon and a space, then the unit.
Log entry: 200; rpm
